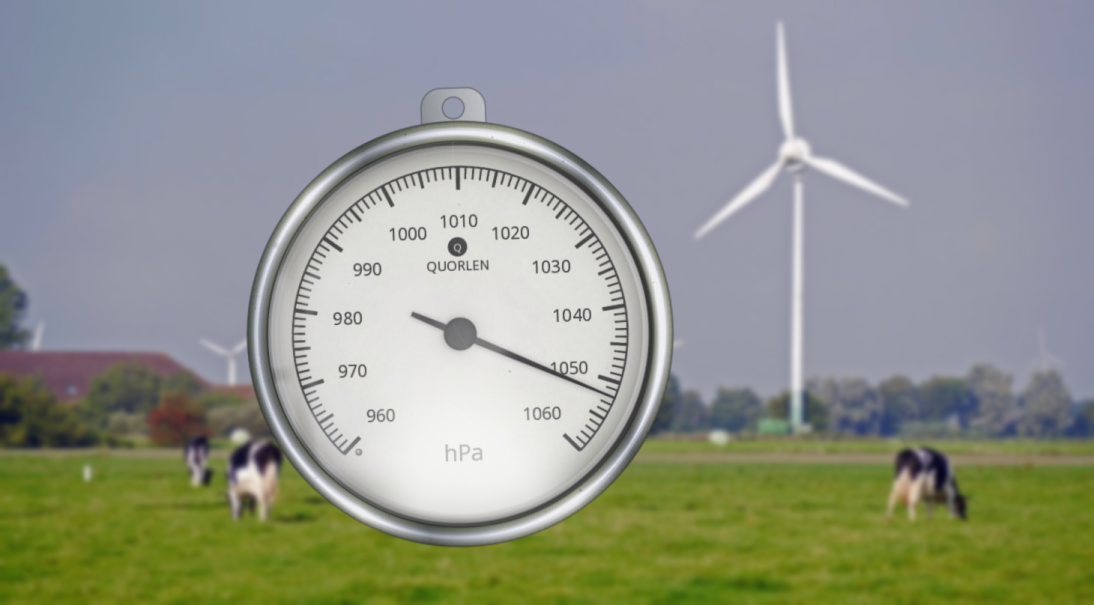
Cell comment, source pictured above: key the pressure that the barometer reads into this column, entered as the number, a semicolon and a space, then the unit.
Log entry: 1052; hPa
